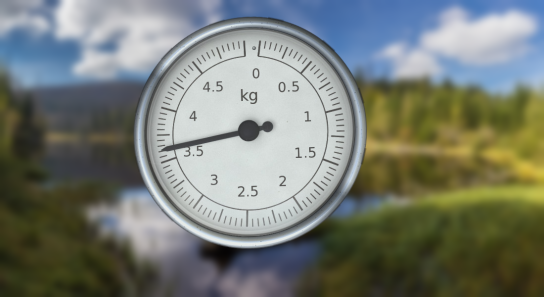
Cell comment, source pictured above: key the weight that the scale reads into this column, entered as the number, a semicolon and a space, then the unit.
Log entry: 3.6; kg
